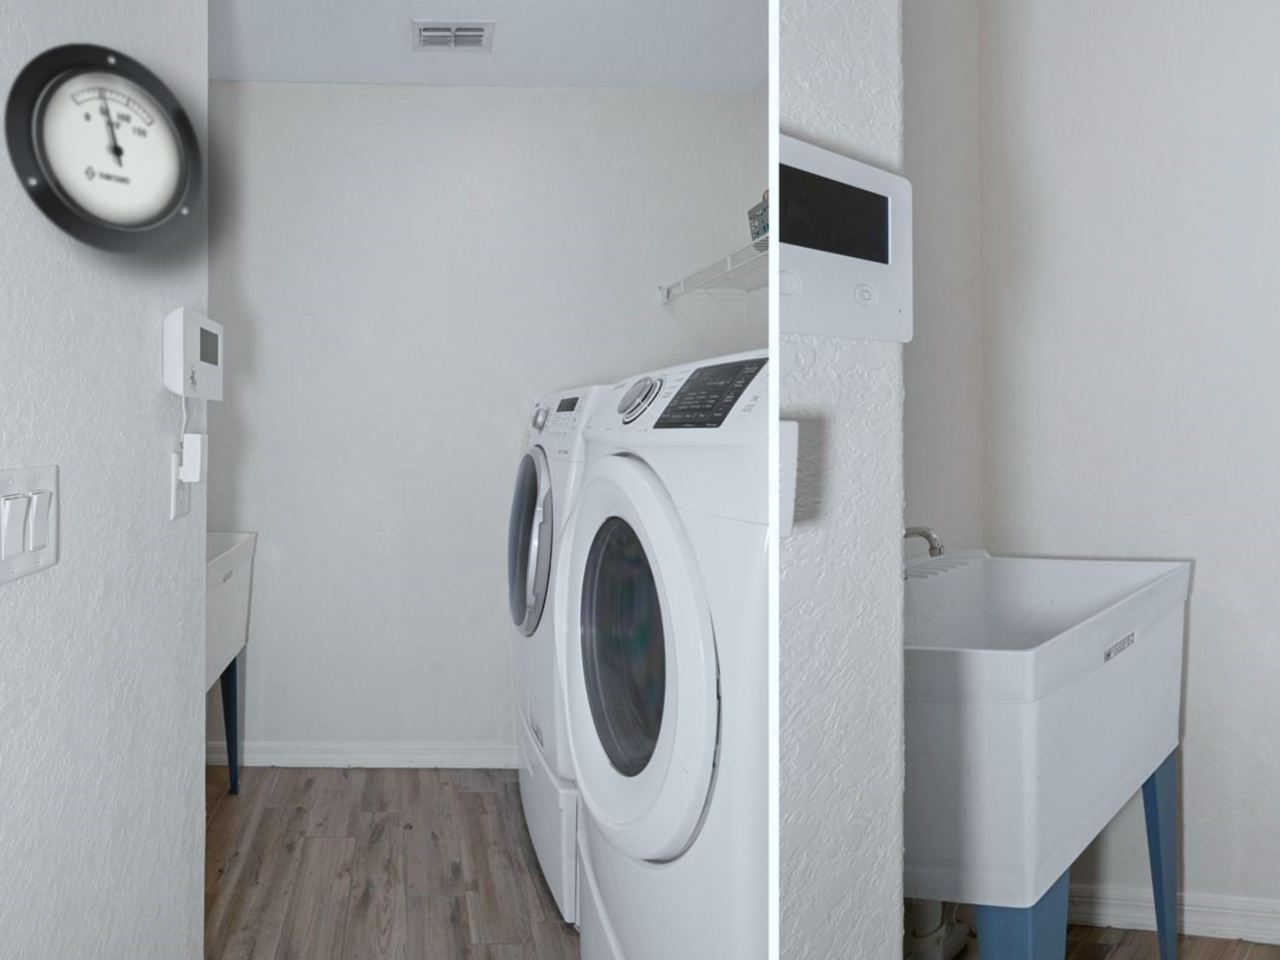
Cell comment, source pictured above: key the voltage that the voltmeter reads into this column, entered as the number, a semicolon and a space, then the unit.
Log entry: 50; mV
